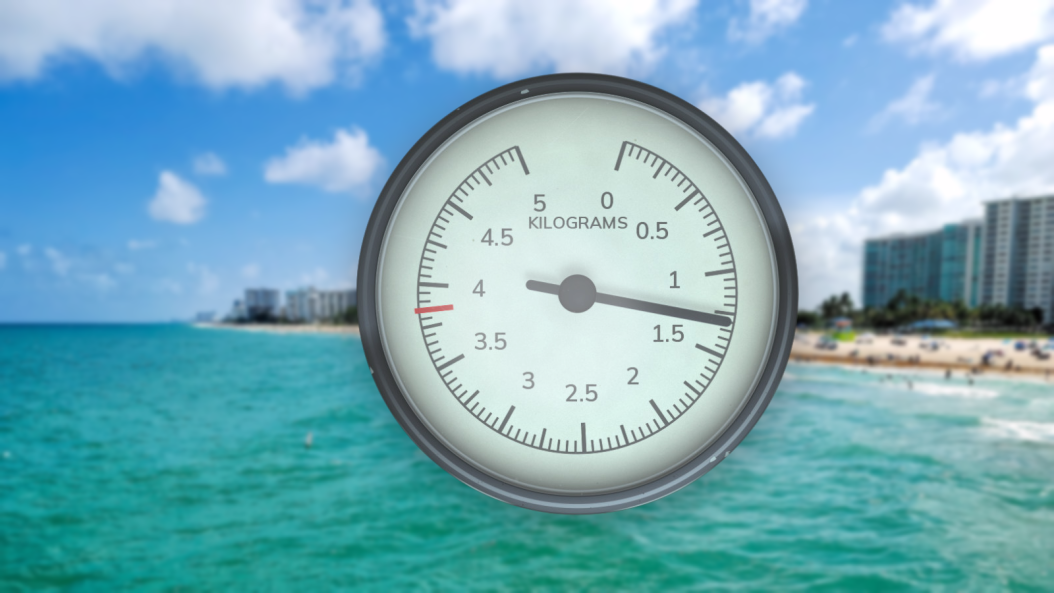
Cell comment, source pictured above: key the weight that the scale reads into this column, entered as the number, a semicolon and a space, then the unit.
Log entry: 1.3; kg
